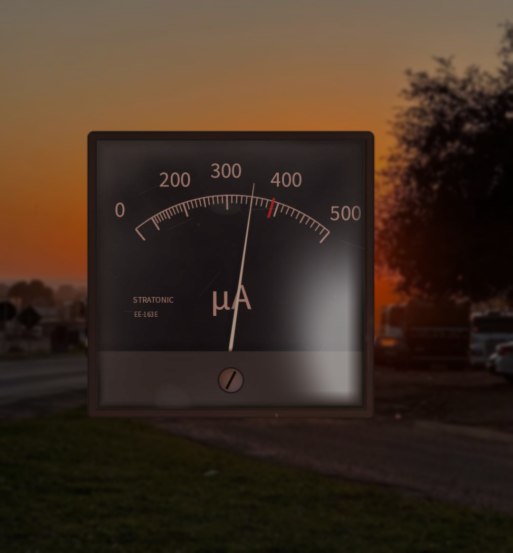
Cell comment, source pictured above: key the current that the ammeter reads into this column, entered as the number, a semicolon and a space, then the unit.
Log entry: 350; µA
